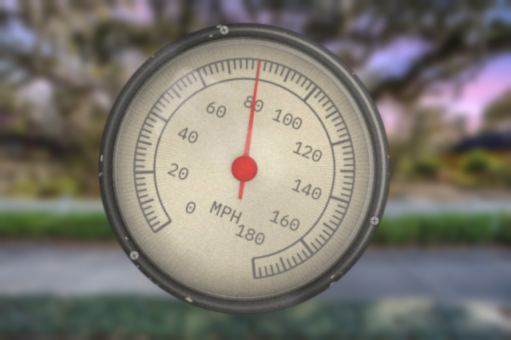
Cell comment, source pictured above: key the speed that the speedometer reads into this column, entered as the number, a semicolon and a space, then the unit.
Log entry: 80; mph
